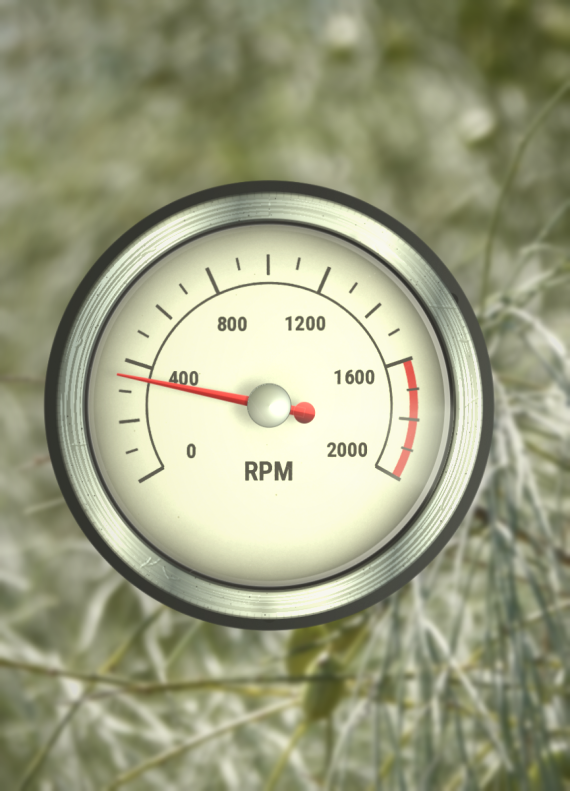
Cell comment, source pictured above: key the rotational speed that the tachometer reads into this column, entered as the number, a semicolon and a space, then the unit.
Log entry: 350; rpm
